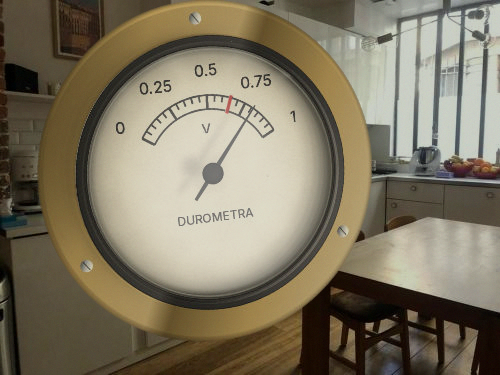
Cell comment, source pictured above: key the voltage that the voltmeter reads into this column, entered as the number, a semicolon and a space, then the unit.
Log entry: 0.8; V
